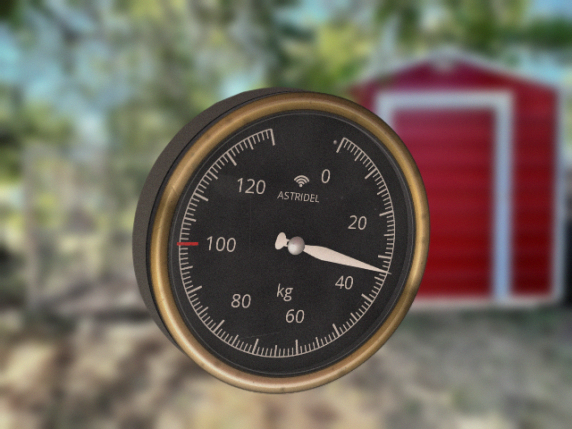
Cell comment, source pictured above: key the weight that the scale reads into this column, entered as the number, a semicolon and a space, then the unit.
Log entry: 33; kg
